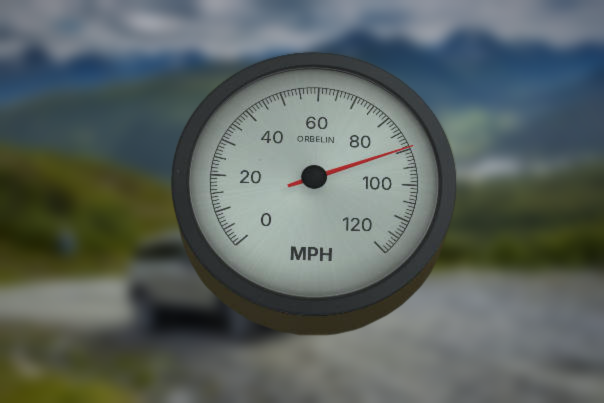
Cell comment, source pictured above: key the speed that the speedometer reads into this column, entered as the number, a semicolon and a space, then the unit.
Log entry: 90; mph
